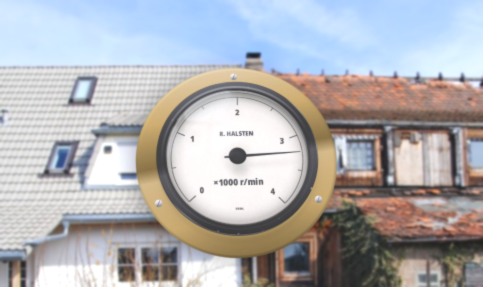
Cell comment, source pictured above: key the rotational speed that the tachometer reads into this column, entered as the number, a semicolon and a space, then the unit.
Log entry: 3250; rpm
